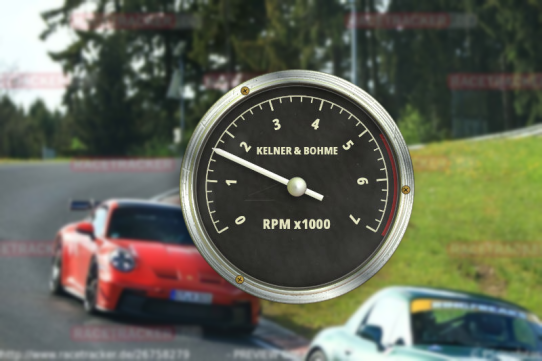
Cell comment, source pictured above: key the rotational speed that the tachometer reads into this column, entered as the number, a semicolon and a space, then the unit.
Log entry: 1600; rpm
